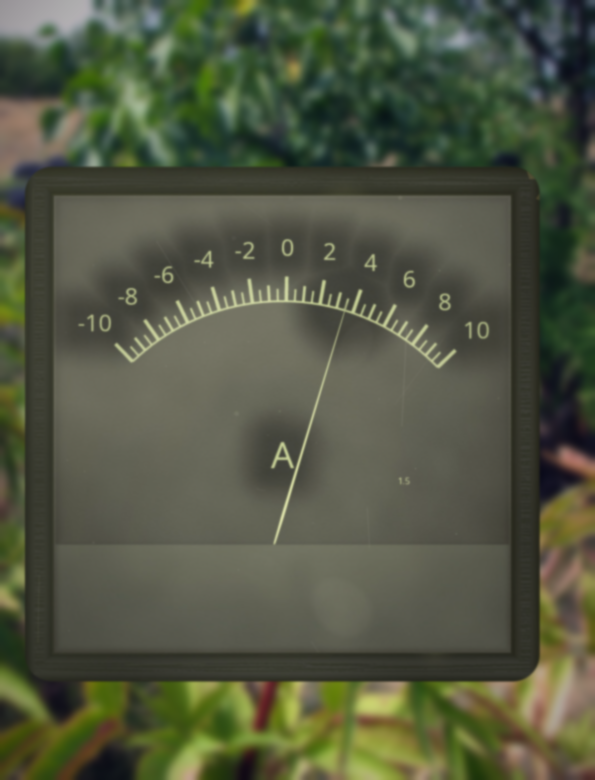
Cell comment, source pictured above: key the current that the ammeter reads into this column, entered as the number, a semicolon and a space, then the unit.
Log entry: 3.5; A
